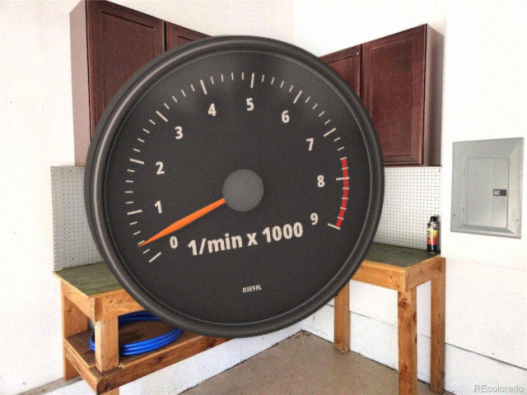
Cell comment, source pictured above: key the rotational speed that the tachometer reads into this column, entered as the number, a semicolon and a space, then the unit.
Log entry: 400; rpm
